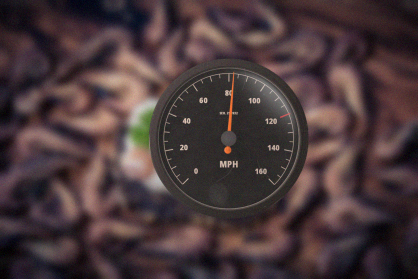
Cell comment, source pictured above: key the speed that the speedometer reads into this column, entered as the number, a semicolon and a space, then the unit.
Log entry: 82.5; mph
